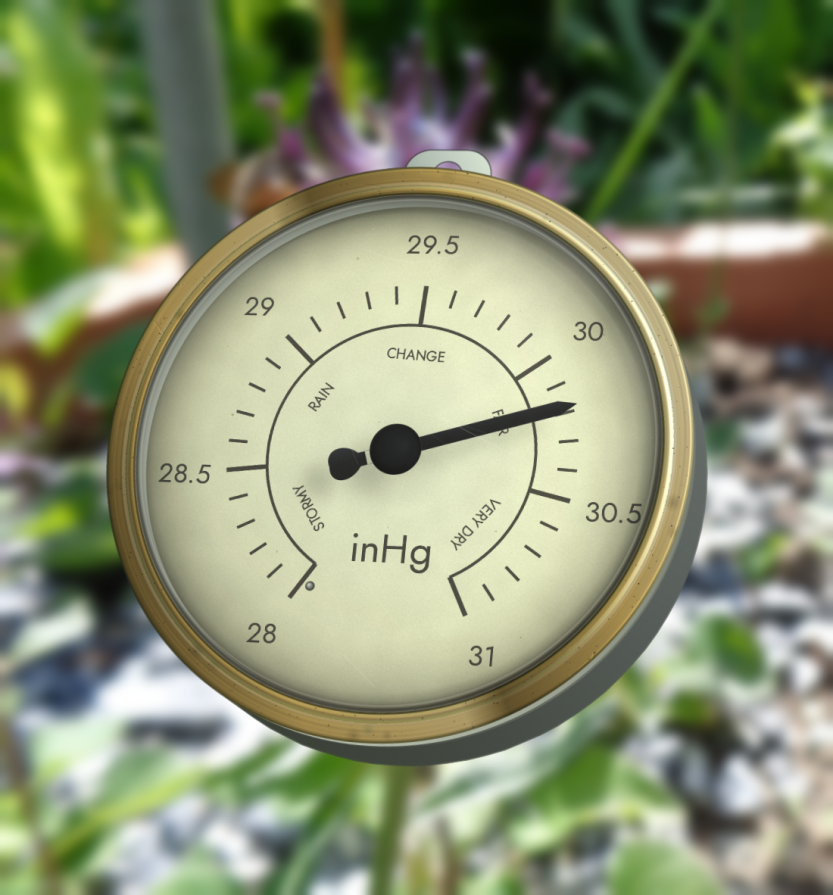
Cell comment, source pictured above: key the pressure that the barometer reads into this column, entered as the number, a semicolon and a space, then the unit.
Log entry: 30.2; inHg
